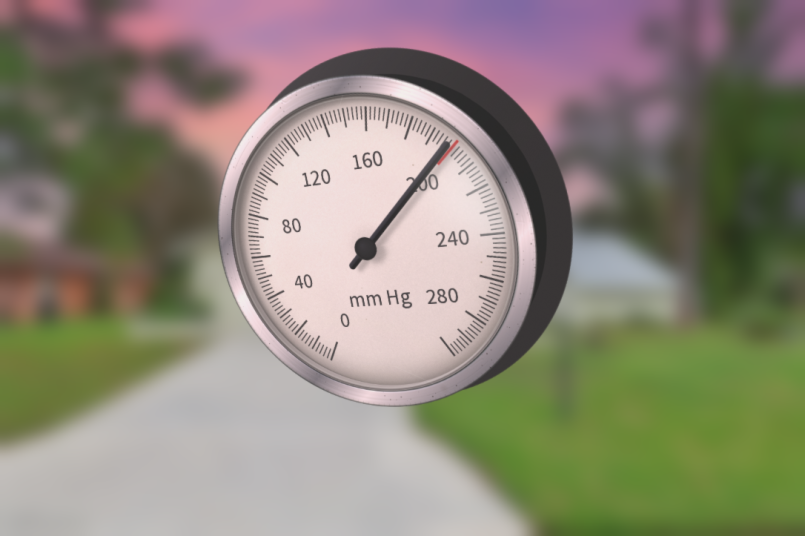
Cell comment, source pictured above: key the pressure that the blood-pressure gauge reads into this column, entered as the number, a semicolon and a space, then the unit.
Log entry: 198; mmHg
